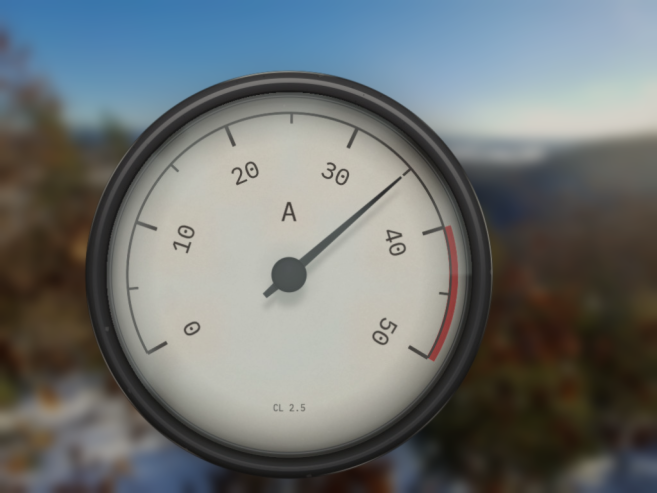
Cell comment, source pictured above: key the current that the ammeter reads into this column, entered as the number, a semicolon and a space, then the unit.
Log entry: 35; A
